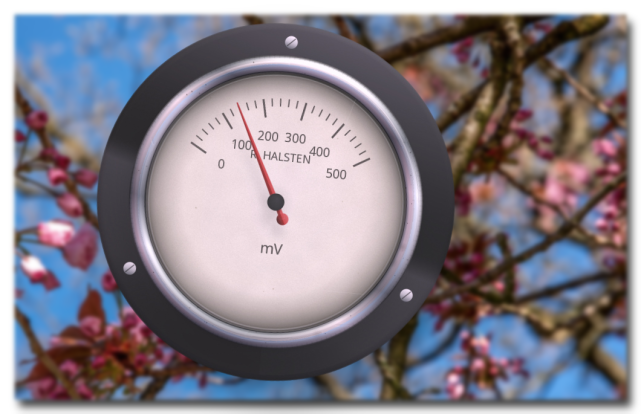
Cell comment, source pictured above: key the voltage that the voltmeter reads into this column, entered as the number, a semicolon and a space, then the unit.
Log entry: 140; mV
